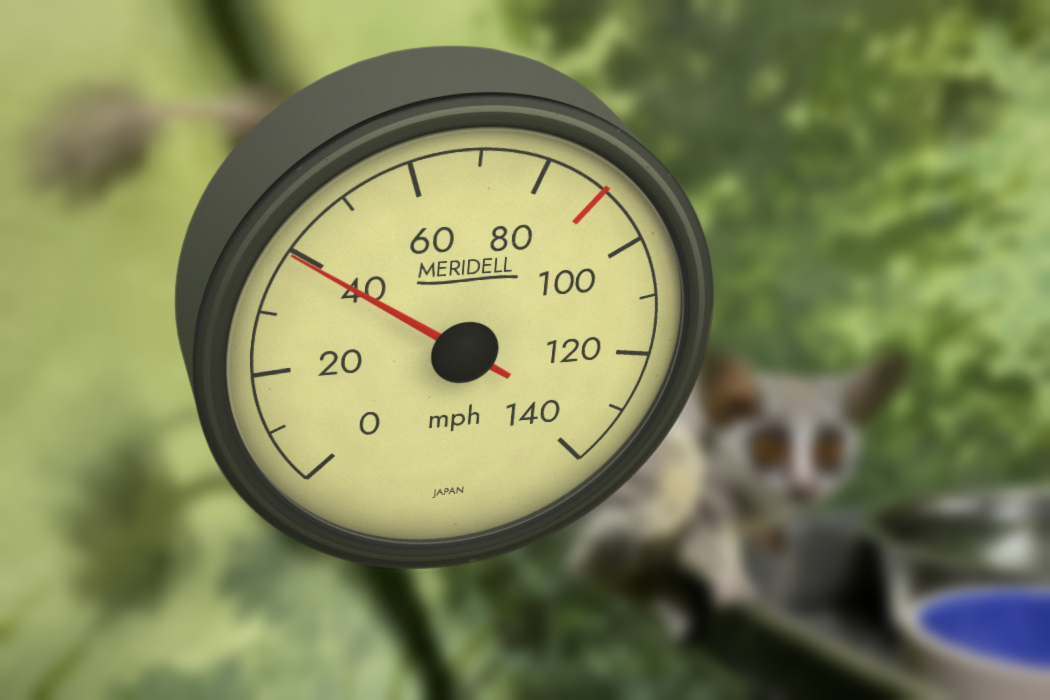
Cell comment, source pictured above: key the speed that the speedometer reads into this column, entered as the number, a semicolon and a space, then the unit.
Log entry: 40; mph
